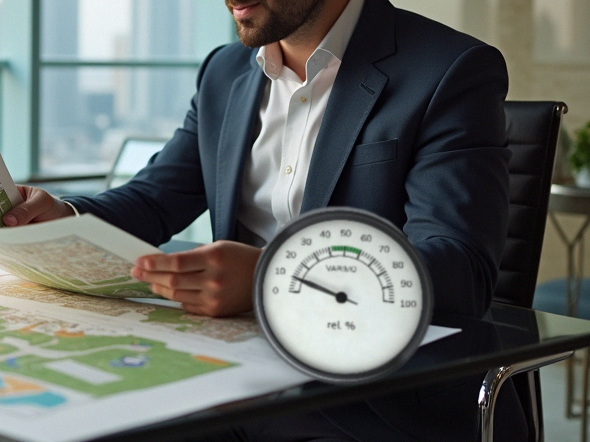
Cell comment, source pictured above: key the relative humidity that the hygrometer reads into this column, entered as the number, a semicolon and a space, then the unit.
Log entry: 10; %
